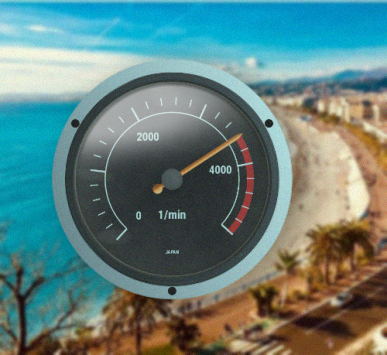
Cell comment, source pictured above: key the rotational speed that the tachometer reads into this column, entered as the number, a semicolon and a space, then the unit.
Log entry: 3600; rpm
